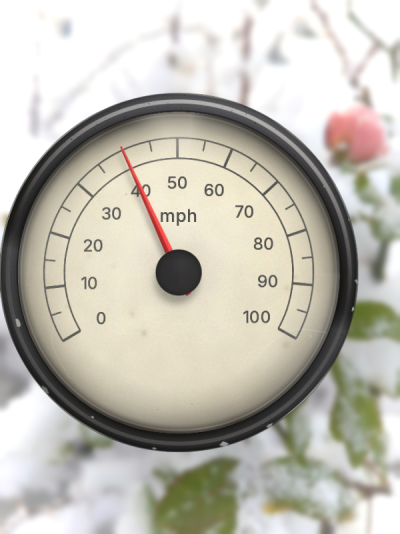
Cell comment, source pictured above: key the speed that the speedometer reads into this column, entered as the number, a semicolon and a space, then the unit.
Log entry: 40; mph
